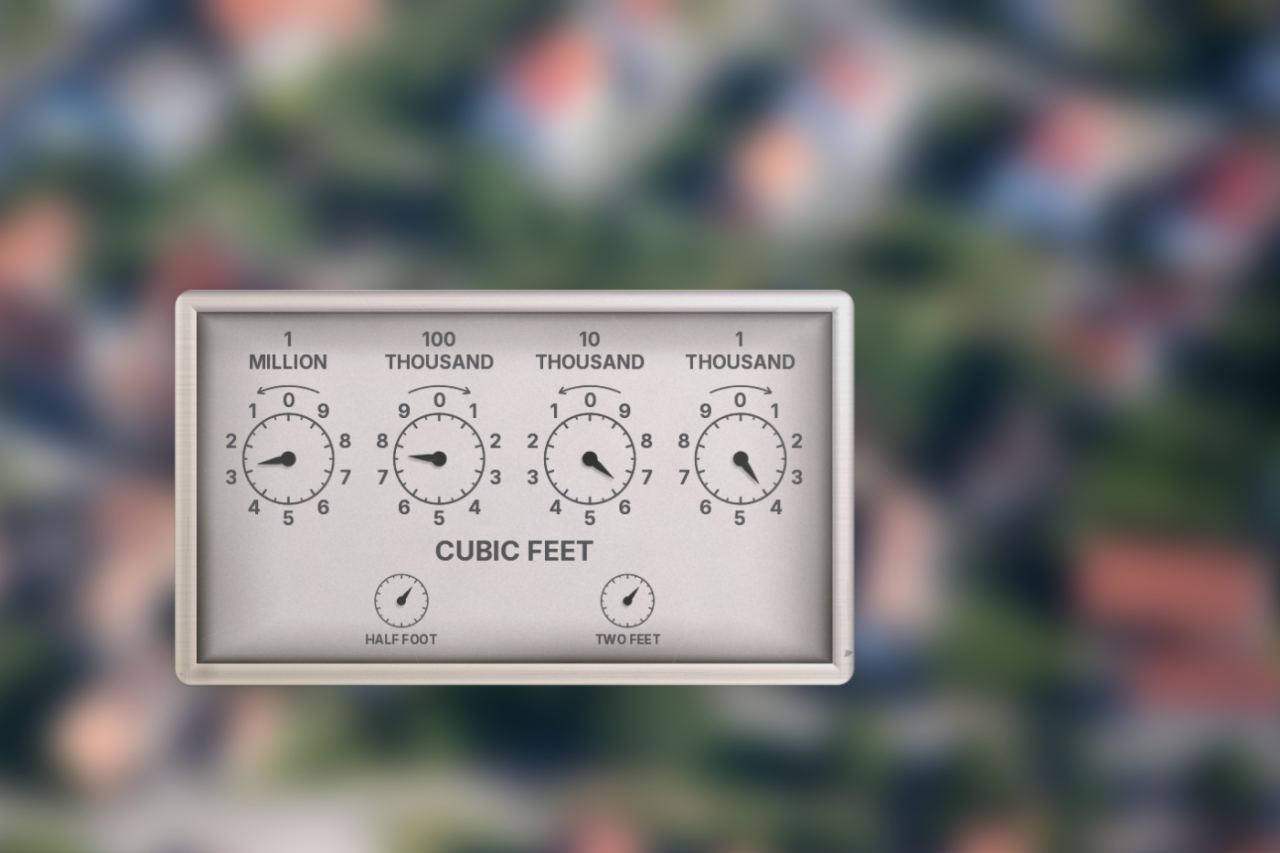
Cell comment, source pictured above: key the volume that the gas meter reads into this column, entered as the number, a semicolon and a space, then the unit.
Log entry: 276400; ft³
